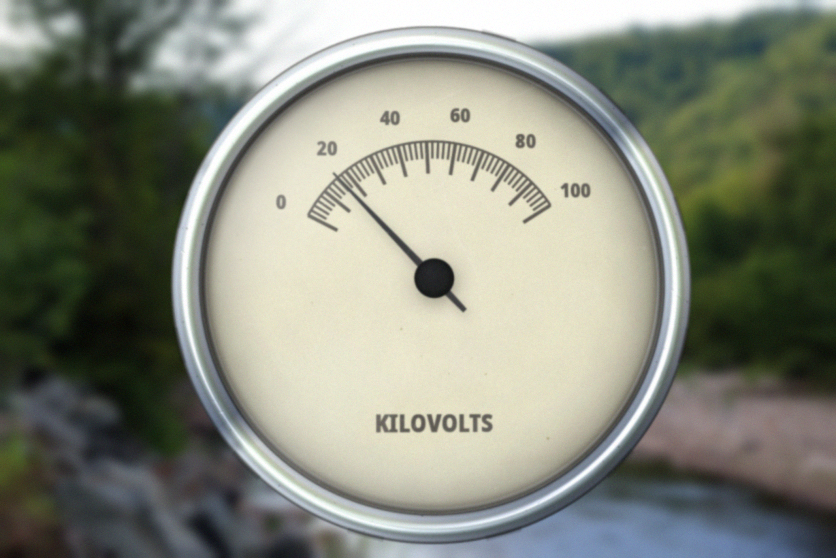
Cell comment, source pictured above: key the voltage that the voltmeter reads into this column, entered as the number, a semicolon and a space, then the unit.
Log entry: 16; kV
